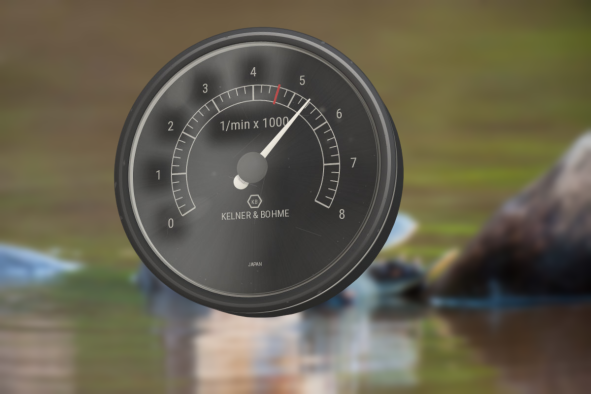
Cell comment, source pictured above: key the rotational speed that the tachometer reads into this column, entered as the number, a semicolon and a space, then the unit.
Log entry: 5400; rpm
